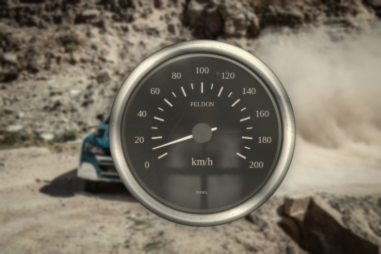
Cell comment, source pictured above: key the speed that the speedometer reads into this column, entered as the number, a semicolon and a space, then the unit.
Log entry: 10; km/h
